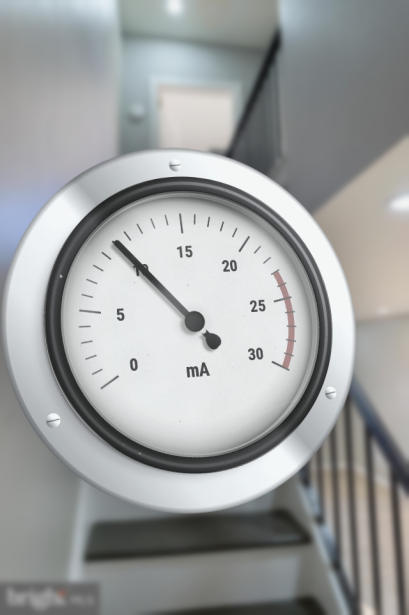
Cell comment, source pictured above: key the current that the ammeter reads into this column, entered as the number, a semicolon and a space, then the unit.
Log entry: 10; mA
